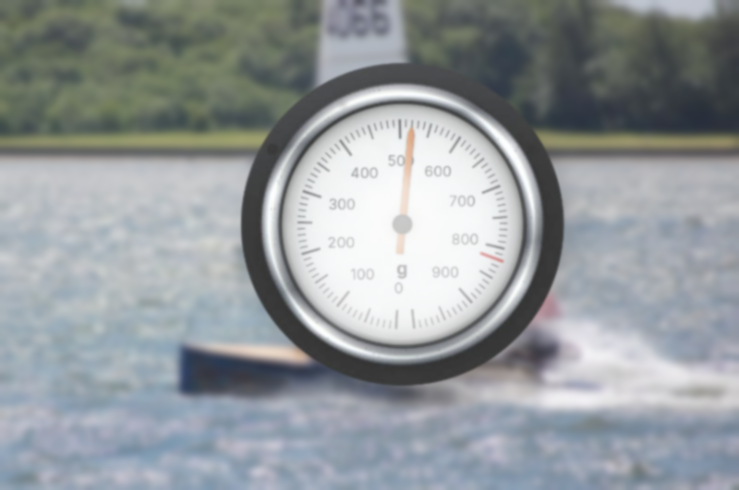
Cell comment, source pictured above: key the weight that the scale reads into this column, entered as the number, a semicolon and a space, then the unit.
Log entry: 520; g
